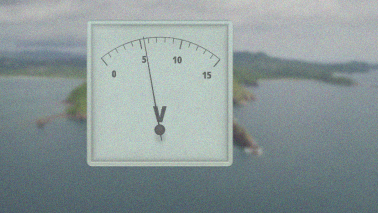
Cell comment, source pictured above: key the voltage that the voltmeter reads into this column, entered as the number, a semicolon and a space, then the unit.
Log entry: 5.5; V
